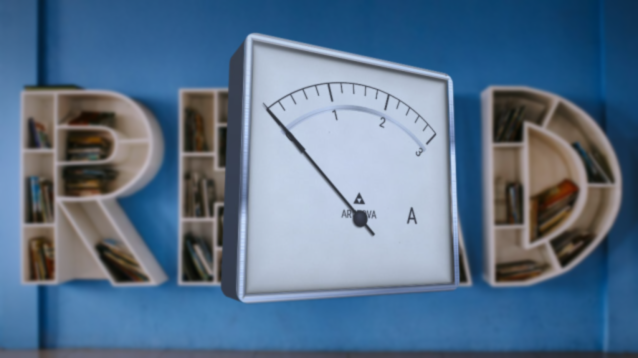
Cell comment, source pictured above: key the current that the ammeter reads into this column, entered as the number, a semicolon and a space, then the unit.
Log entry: 0; A
